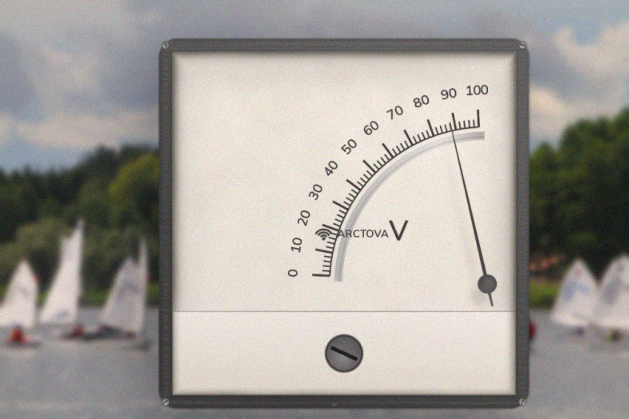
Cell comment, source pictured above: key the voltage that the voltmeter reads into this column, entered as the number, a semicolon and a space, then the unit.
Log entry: 88; V
